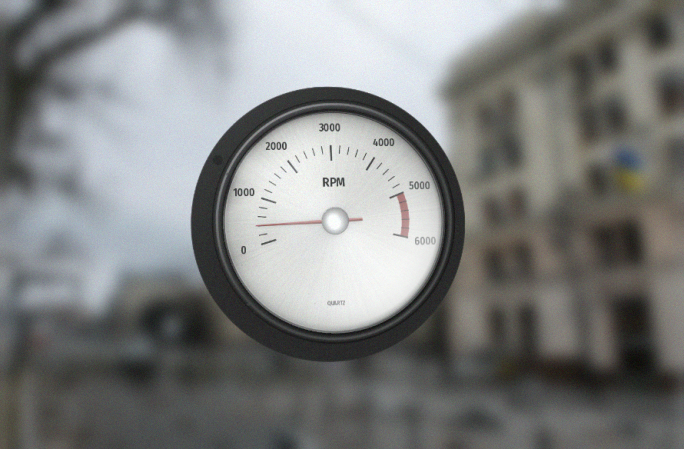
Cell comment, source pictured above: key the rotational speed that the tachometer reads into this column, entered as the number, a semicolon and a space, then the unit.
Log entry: 400; rpm
